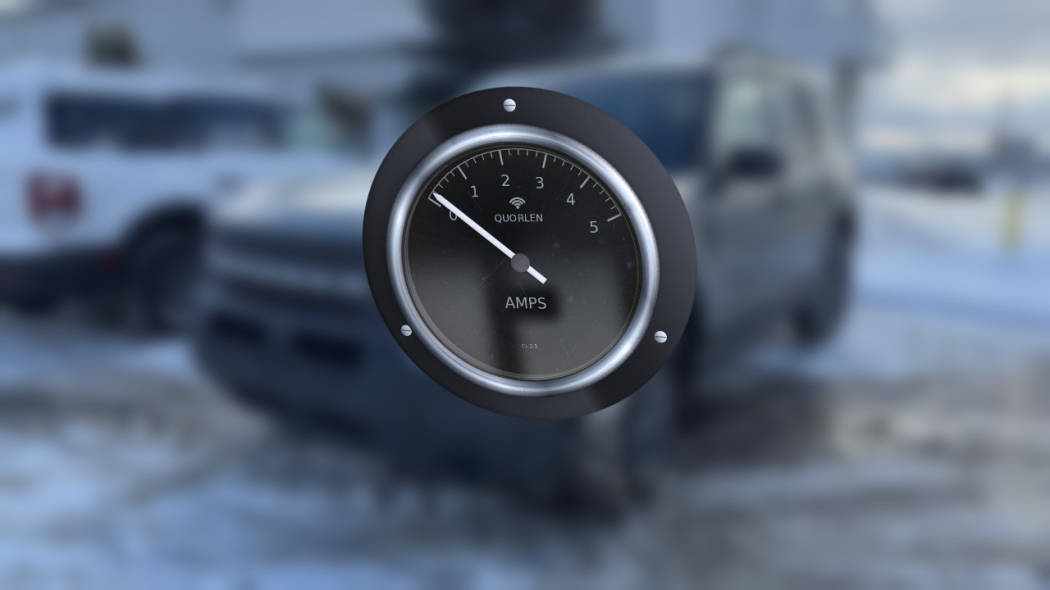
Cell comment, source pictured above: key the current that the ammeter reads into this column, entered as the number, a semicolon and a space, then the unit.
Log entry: 0.2; A
